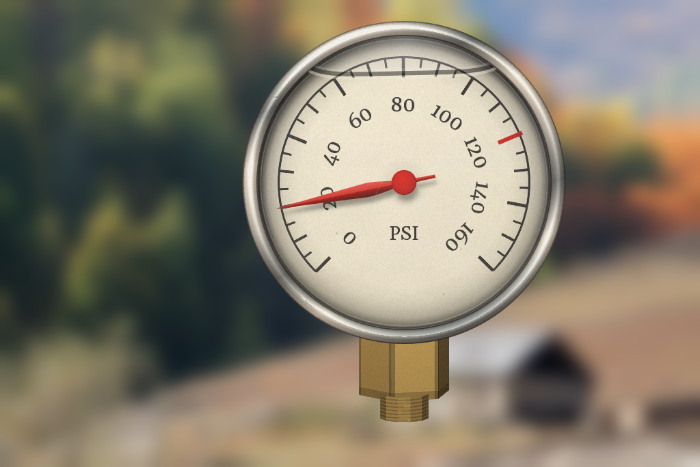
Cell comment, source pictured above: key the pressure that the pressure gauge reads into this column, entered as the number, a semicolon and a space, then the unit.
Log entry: 20; psi
